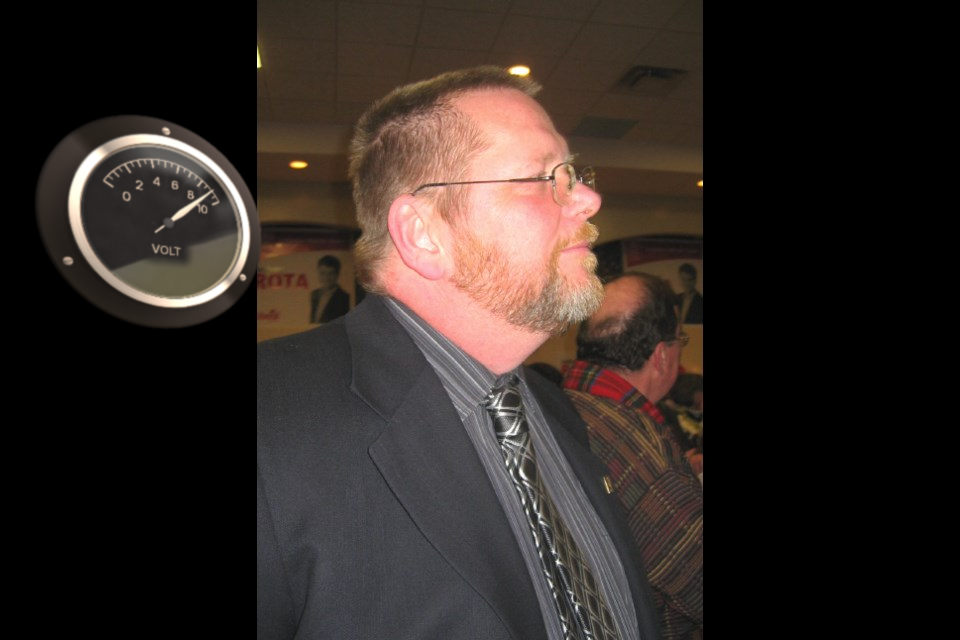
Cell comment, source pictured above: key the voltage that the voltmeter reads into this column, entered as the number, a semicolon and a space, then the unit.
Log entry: 9; V
